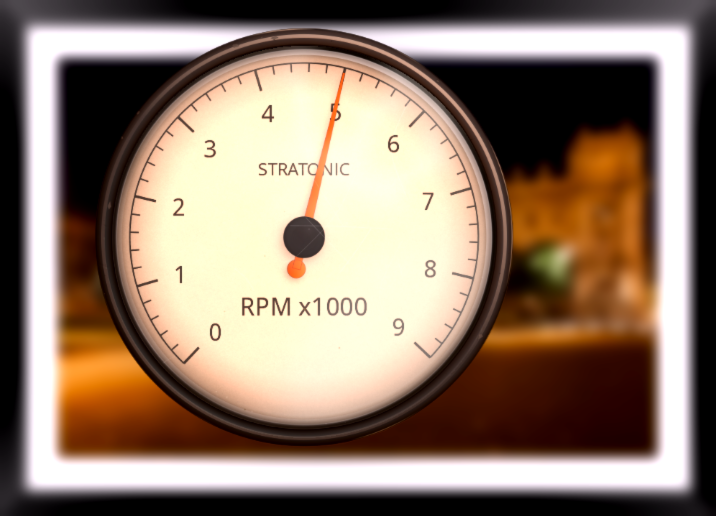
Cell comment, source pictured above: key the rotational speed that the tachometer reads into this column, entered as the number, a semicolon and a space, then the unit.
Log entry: 5000; rpm
